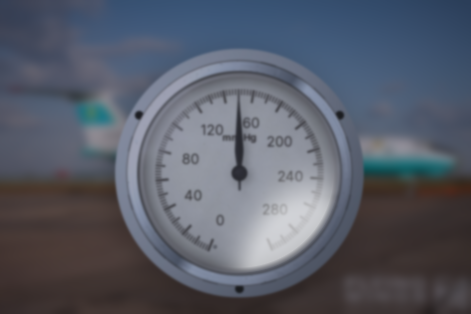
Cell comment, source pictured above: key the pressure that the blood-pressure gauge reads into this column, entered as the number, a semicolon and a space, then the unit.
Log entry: 150; mmHg
